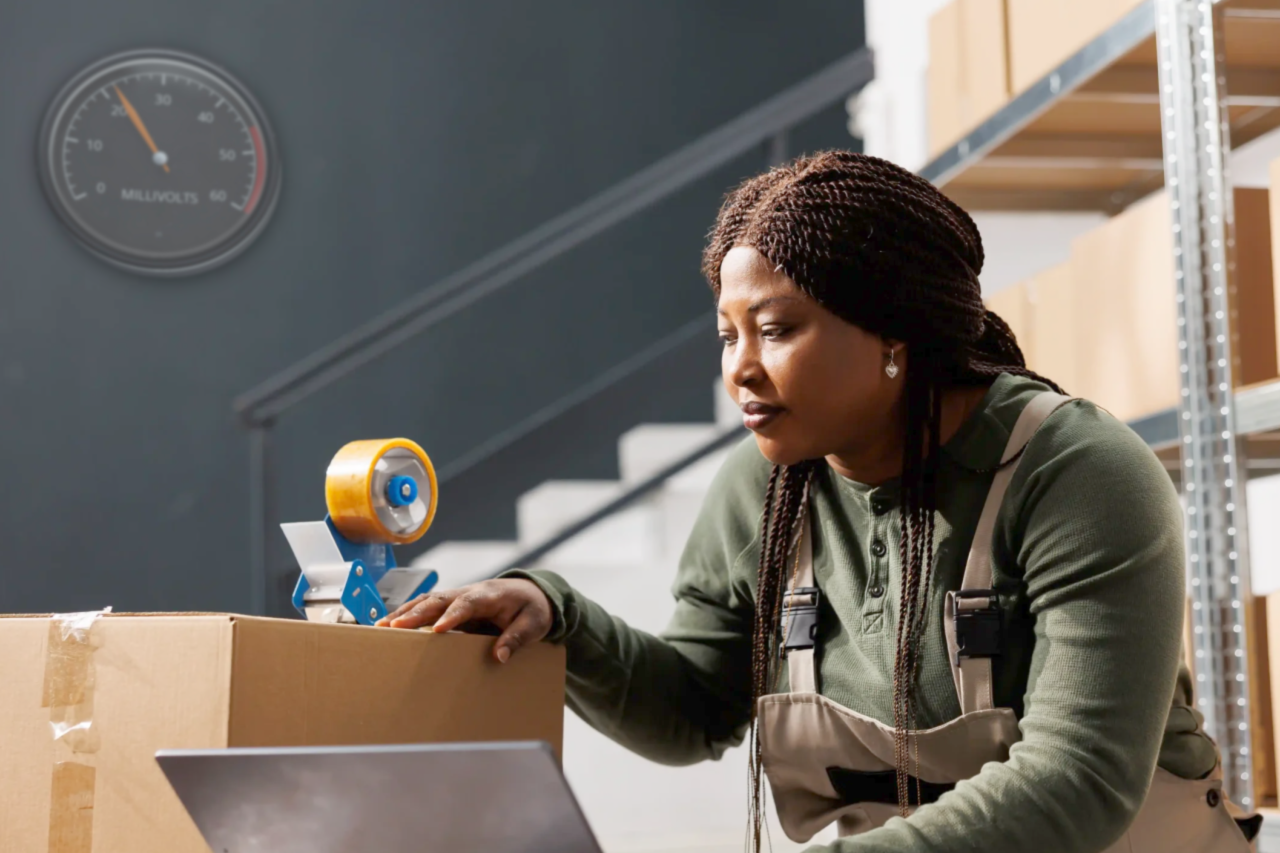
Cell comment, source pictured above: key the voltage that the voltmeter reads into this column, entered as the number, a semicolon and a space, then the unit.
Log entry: 22; mV
